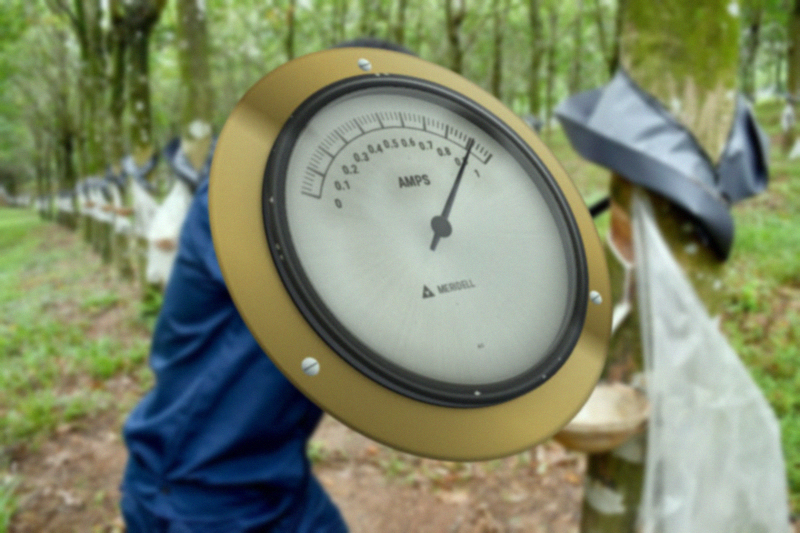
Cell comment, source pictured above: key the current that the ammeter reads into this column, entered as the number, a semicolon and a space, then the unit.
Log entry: 0.9; A
